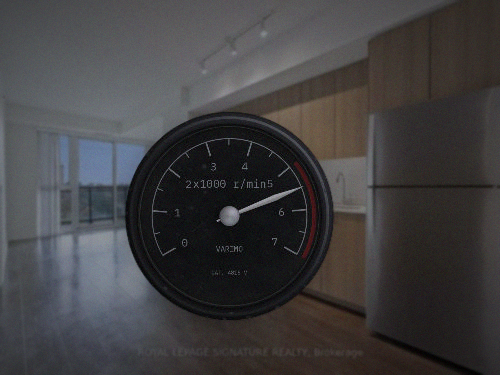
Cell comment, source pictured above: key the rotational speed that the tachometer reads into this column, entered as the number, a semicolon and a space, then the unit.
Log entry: 5500; rpm
